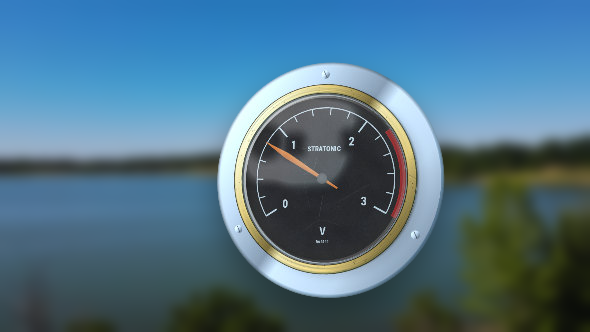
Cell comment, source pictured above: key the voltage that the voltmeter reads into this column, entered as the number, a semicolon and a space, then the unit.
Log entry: 0.8; V
